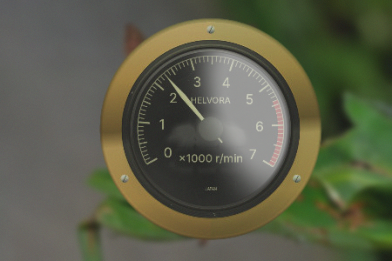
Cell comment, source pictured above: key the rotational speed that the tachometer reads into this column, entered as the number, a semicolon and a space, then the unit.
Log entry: 2300; rpm
